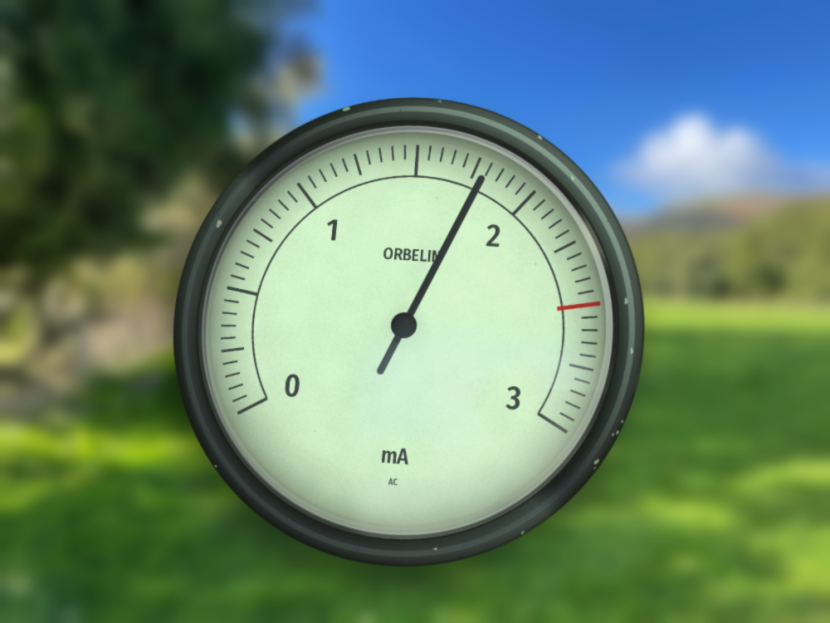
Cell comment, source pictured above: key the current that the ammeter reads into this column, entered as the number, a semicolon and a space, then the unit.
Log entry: 1.8; mA
